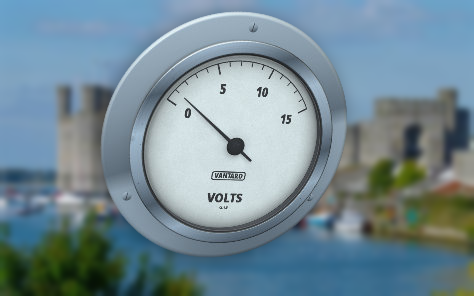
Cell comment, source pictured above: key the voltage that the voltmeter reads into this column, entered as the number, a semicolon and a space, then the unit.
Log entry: 1; V
